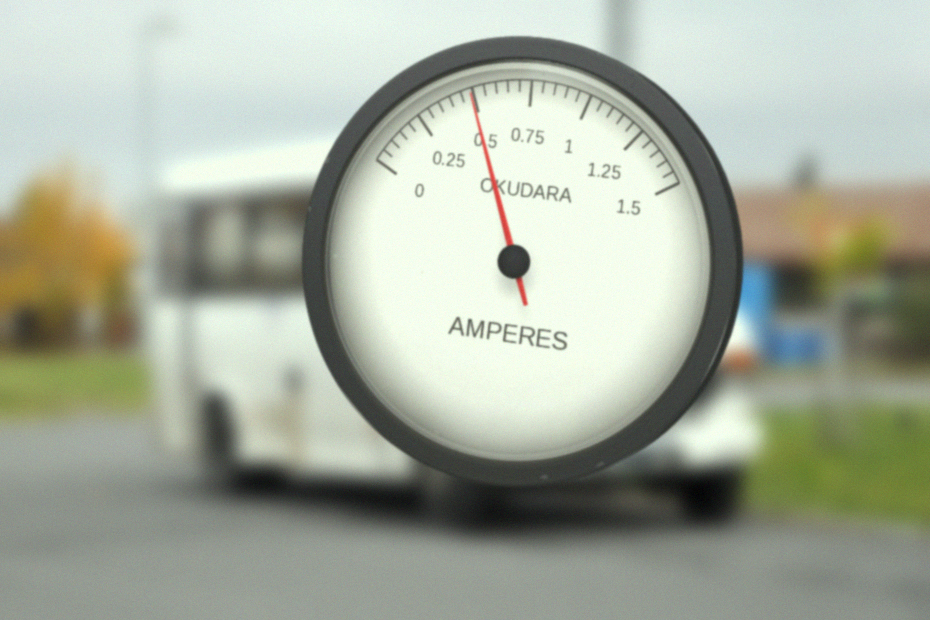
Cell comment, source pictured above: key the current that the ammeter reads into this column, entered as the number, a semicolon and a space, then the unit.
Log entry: 0.5; A
